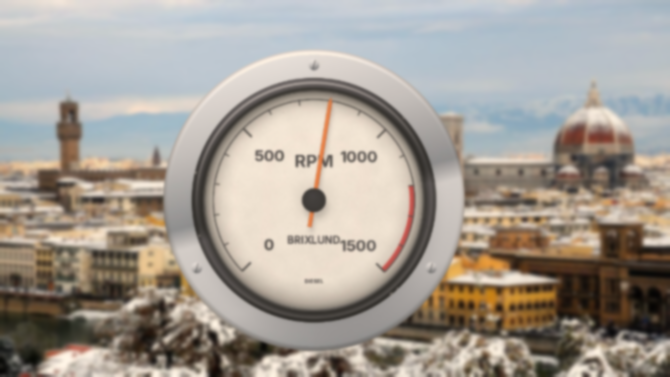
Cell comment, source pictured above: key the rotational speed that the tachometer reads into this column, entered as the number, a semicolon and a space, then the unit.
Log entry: 800; rpm
